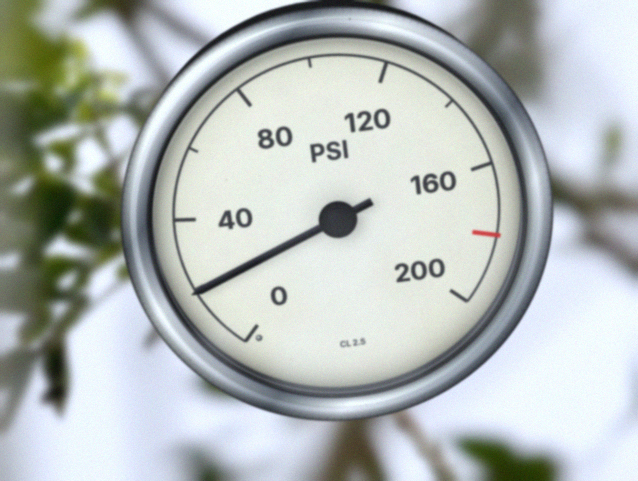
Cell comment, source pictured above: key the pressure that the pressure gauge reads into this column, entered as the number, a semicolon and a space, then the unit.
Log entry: 20; psi
